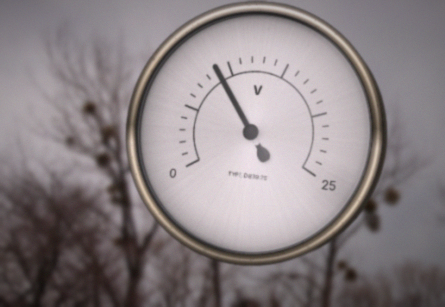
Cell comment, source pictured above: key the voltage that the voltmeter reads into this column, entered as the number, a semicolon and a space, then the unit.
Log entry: 9; V
